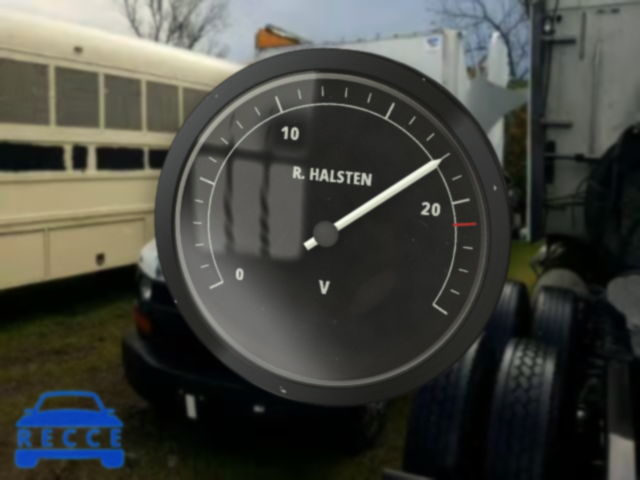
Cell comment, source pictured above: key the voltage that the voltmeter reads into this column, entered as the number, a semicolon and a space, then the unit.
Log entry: 18; V
